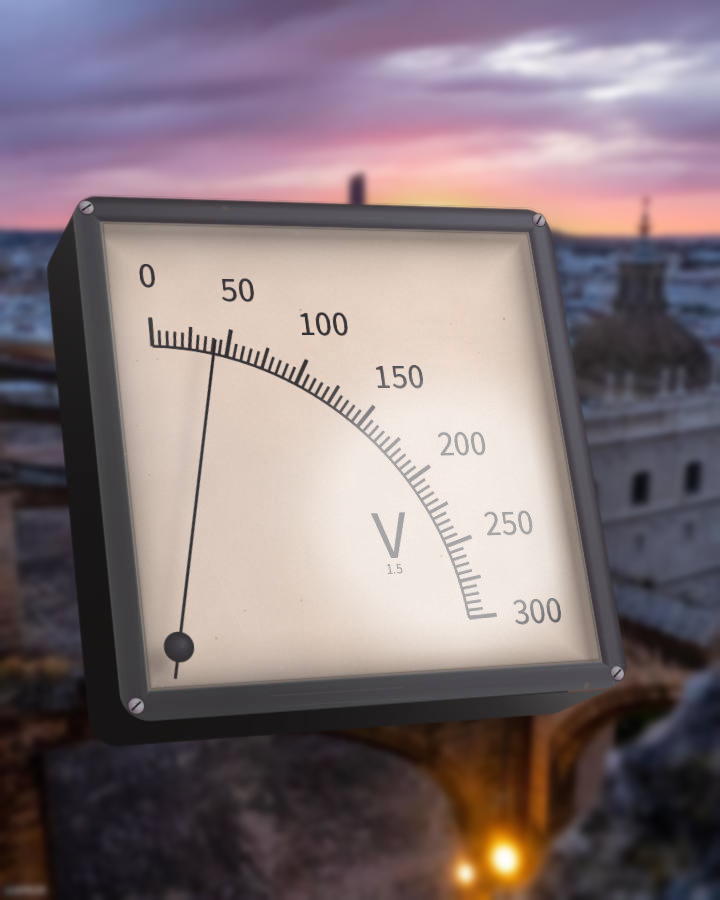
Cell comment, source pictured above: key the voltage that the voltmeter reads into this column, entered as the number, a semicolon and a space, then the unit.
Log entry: 40; V
